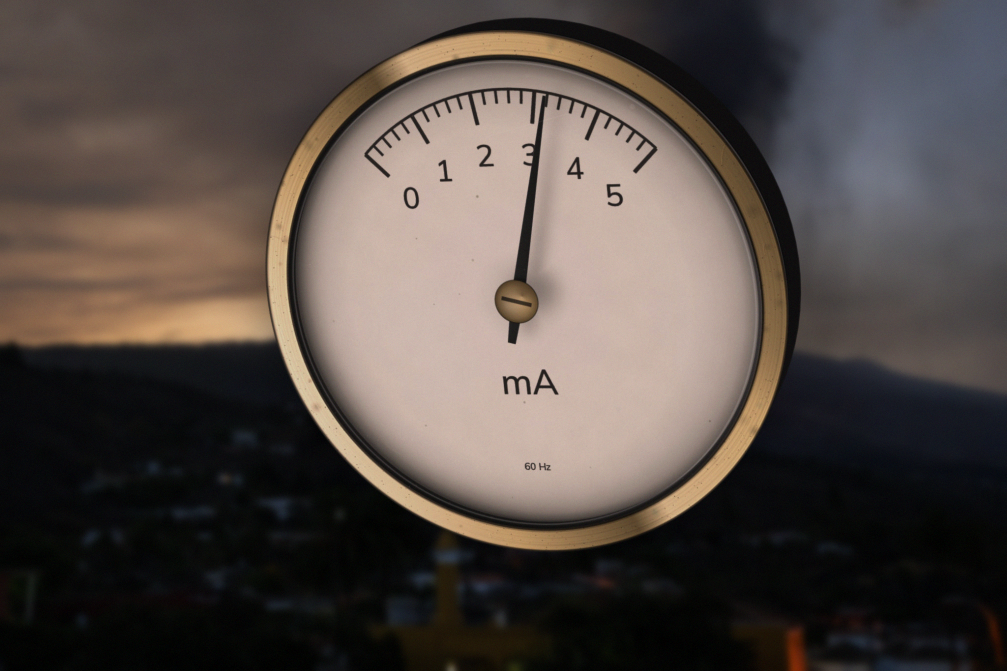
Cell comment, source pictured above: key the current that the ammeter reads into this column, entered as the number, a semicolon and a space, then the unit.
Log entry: 3.2; mA
